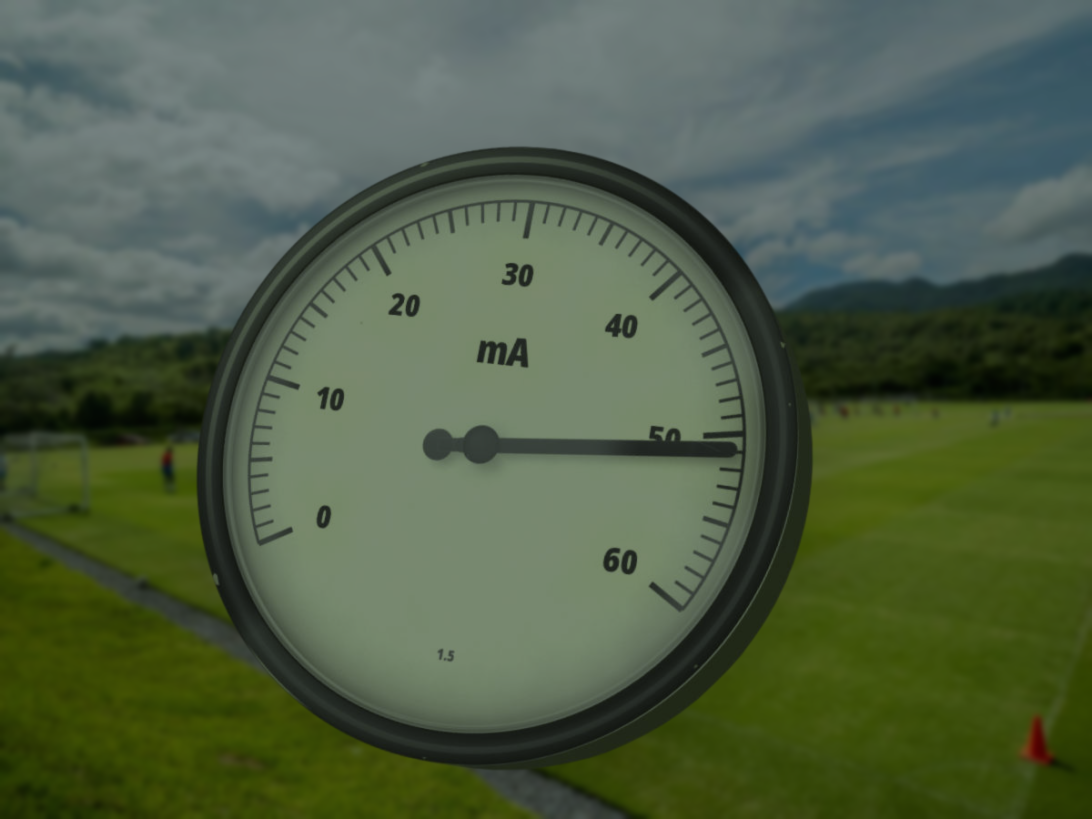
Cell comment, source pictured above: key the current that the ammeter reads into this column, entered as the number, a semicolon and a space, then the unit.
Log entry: 51; mA
